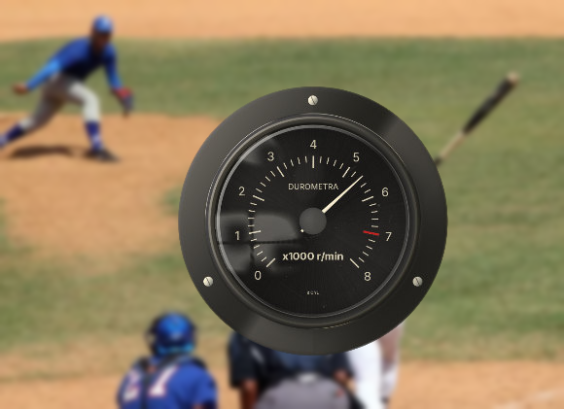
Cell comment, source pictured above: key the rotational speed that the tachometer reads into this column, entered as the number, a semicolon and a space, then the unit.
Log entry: 5400; rpm
